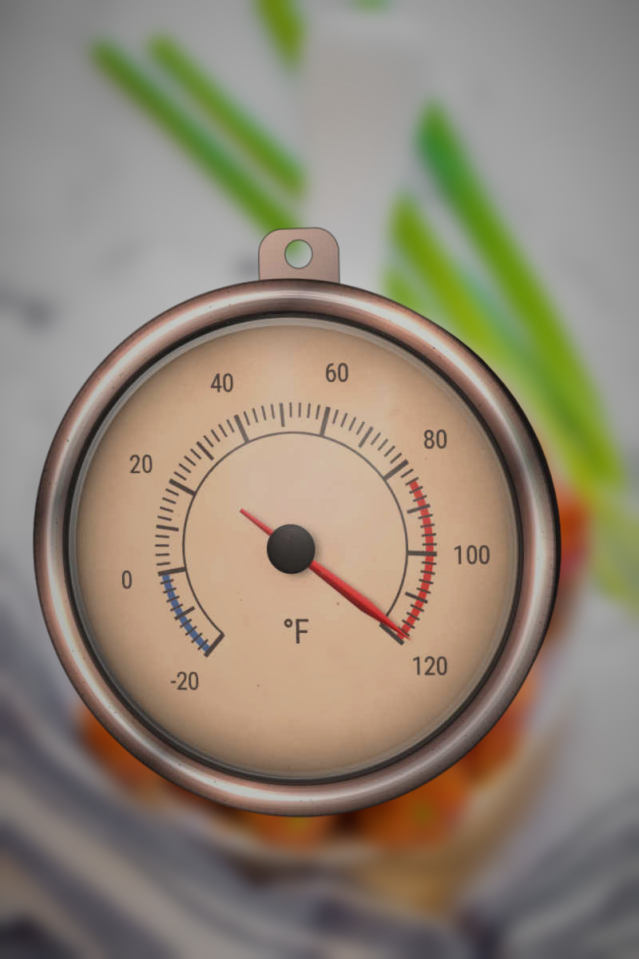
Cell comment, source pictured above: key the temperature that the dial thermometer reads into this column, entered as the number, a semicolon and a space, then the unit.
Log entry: 118; °F
